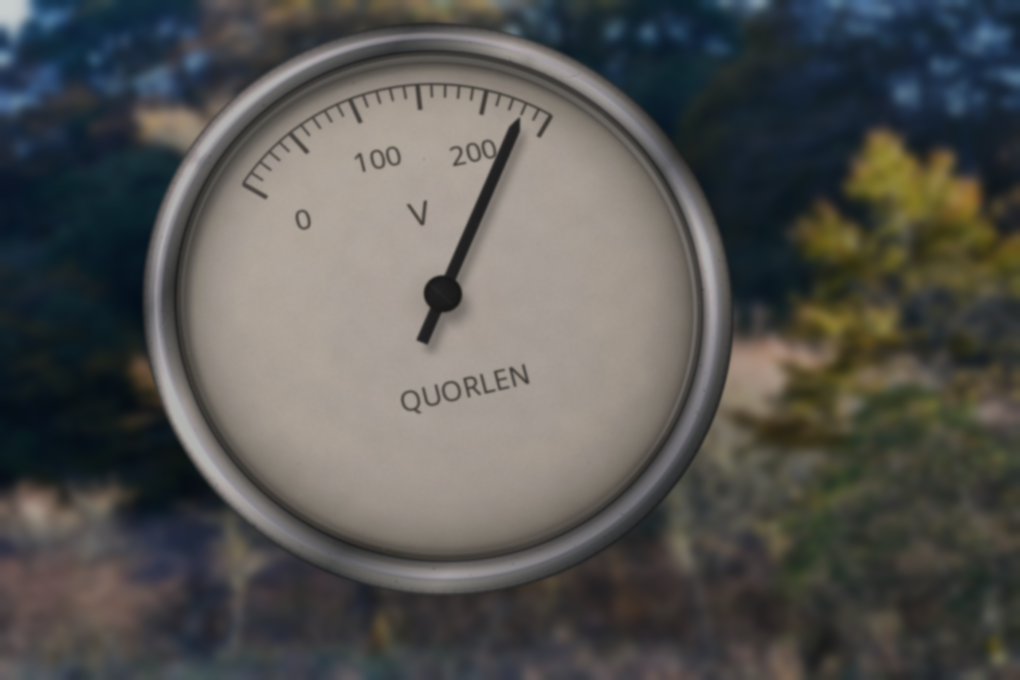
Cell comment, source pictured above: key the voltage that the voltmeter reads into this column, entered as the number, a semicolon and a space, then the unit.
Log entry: 230; V
